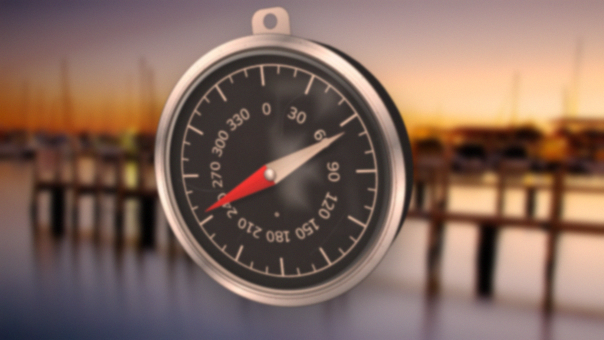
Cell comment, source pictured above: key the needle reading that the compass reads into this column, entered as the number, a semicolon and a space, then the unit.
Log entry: 245; °
